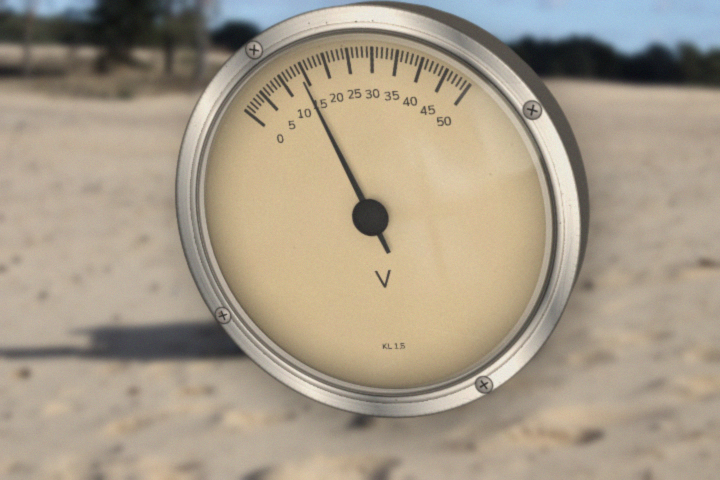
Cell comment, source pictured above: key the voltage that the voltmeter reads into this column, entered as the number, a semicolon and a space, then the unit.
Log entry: 15; V
